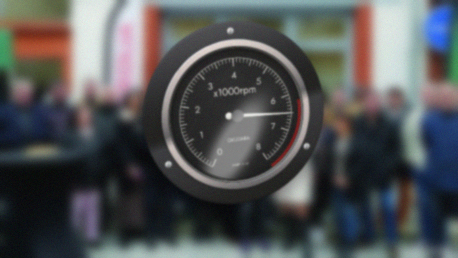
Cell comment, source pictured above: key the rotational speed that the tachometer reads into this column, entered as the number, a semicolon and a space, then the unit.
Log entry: 6500; rpm
